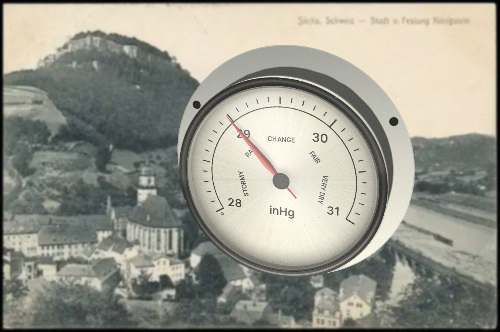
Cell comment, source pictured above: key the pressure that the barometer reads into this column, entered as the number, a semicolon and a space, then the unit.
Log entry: 29; inHg
